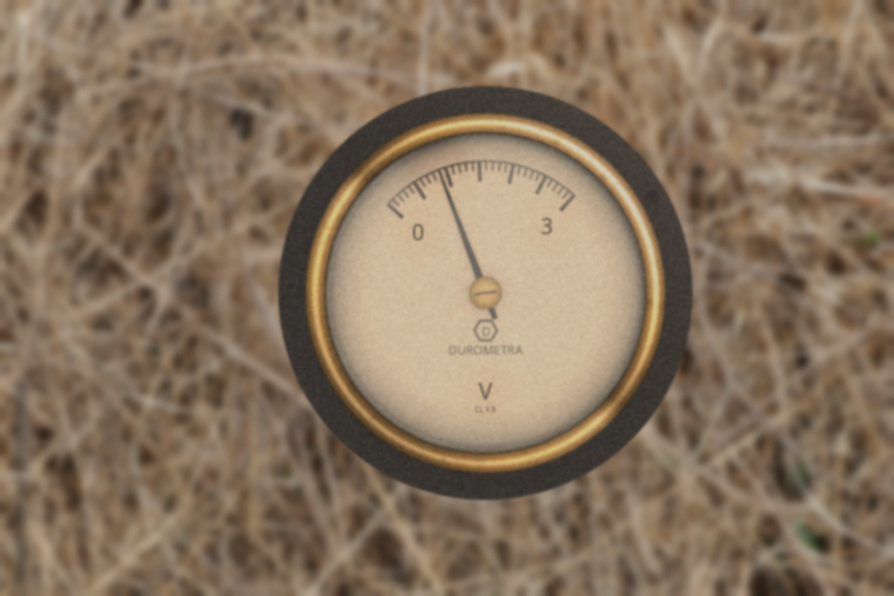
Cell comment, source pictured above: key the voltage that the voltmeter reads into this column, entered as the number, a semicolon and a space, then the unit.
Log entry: 0.9; V
